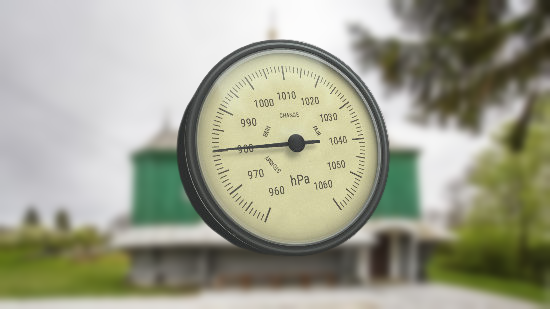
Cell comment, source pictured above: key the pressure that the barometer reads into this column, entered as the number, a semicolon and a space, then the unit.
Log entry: 980; hPa
